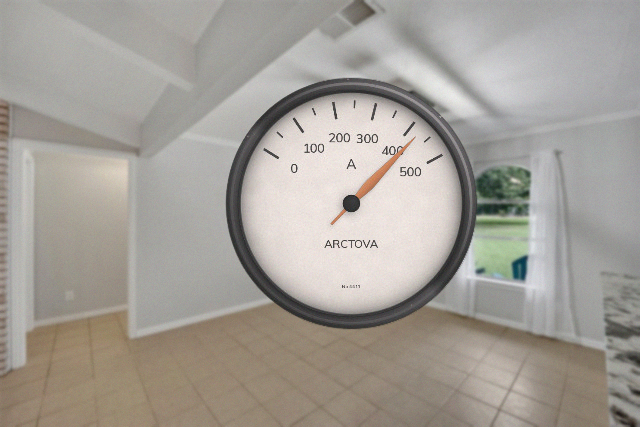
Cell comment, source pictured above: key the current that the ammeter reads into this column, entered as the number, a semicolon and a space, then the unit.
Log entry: 425; A
